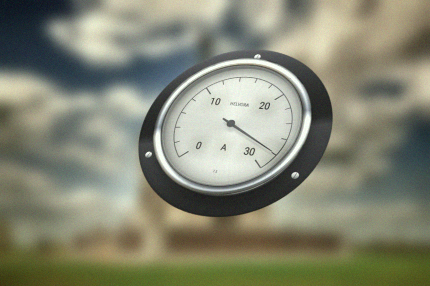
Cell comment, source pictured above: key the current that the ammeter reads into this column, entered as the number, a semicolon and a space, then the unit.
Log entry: 28; A
